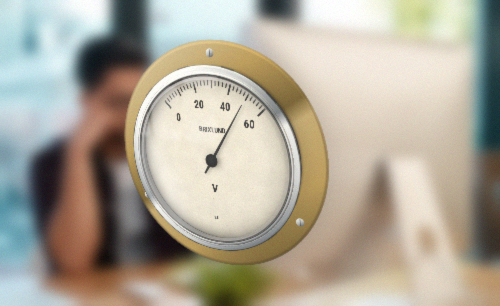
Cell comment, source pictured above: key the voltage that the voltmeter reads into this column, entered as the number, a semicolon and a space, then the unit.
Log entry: 50; V
